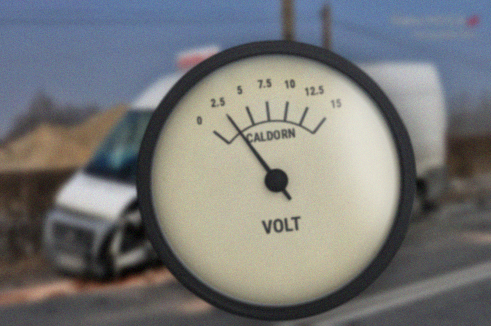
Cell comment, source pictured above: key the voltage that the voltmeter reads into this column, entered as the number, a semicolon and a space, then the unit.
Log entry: 2.5; V
